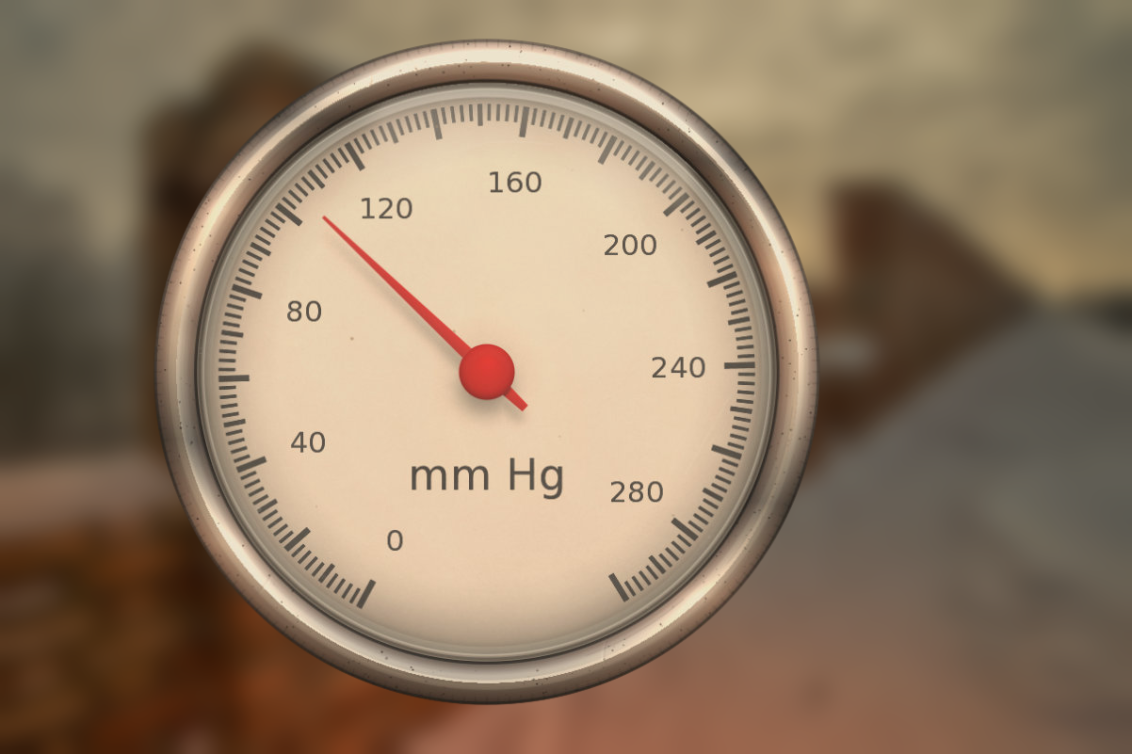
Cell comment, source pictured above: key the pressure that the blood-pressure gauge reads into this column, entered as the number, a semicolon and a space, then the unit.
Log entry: 105; mmHg
